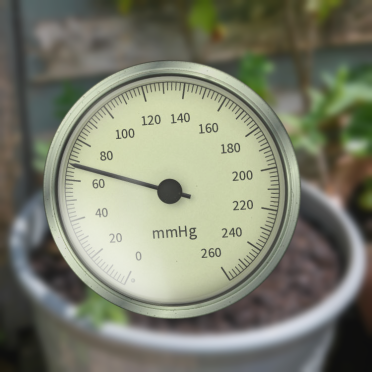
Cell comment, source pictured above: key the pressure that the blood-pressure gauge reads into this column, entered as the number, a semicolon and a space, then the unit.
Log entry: 68; mmHg
